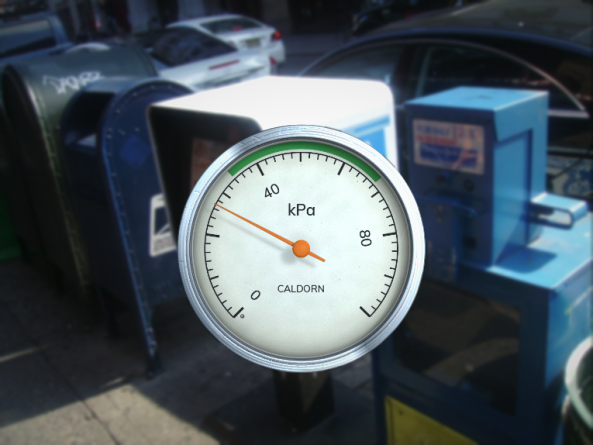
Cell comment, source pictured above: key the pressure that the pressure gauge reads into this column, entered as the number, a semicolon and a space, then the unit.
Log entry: 27; kPa
